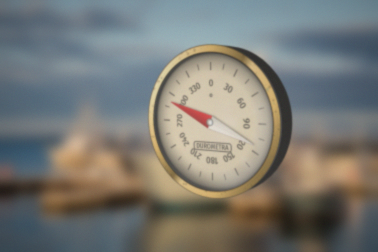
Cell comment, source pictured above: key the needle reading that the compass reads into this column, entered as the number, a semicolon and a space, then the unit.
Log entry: 292.5; °
